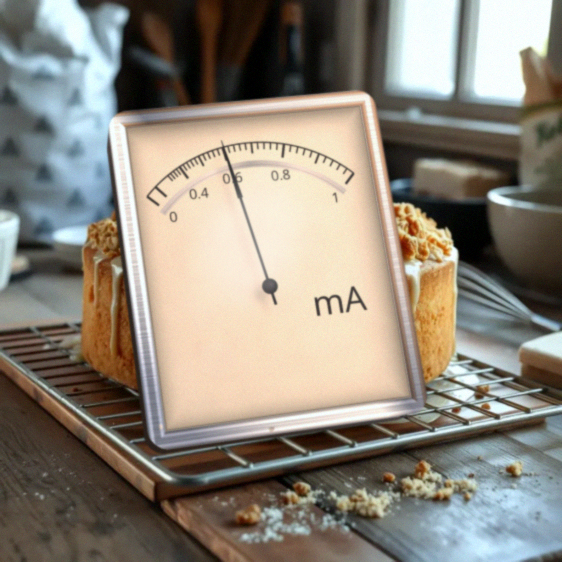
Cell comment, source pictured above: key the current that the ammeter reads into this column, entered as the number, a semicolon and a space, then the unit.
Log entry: 0.6; mA
